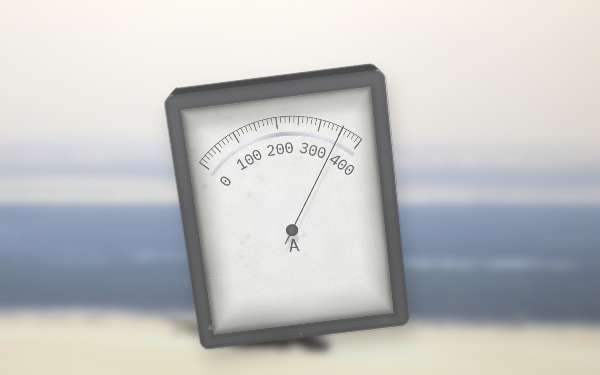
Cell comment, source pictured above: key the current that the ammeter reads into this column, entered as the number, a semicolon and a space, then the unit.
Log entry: 350; A
